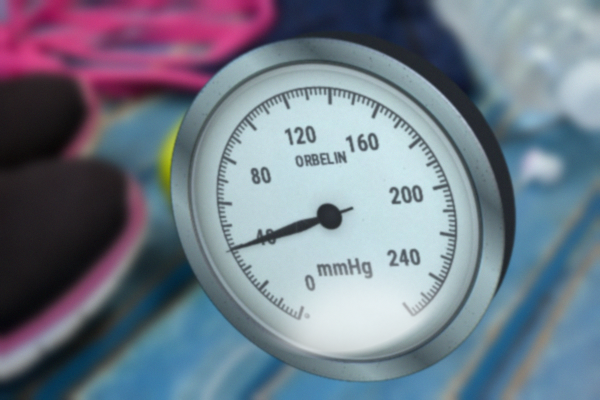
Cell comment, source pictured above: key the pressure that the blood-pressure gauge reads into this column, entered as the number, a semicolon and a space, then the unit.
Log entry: 40; mmHg
